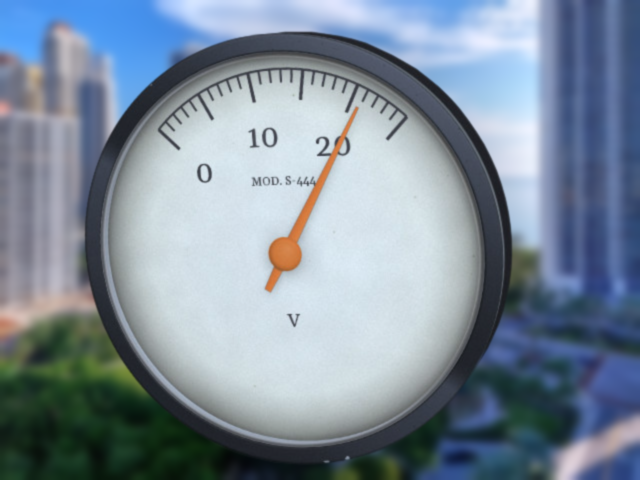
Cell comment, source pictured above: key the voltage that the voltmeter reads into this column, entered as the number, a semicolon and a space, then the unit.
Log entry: 21; V
